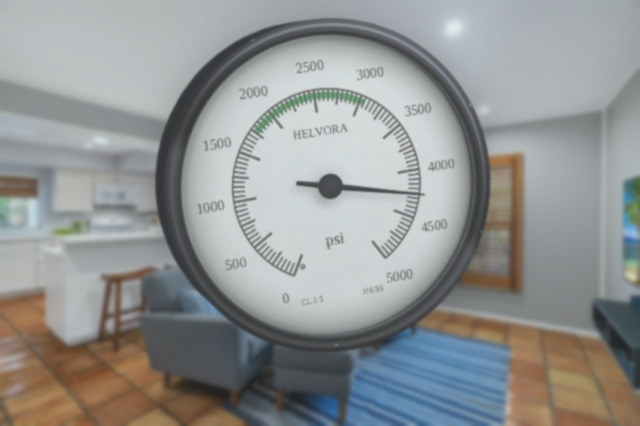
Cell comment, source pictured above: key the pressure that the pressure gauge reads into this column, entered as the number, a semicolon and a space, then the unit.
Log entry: 4250; psi
